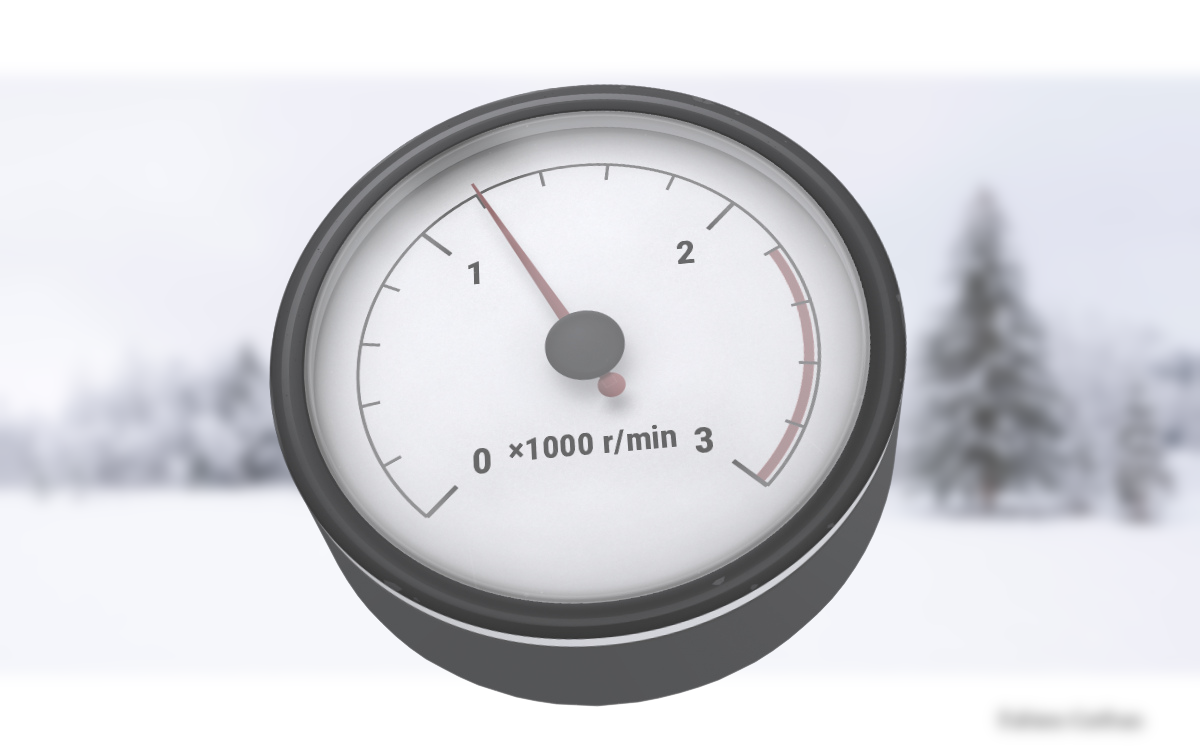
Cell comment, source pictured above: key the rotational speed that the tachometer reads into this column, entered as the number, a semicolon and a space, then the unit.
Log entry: 1200; rpm
